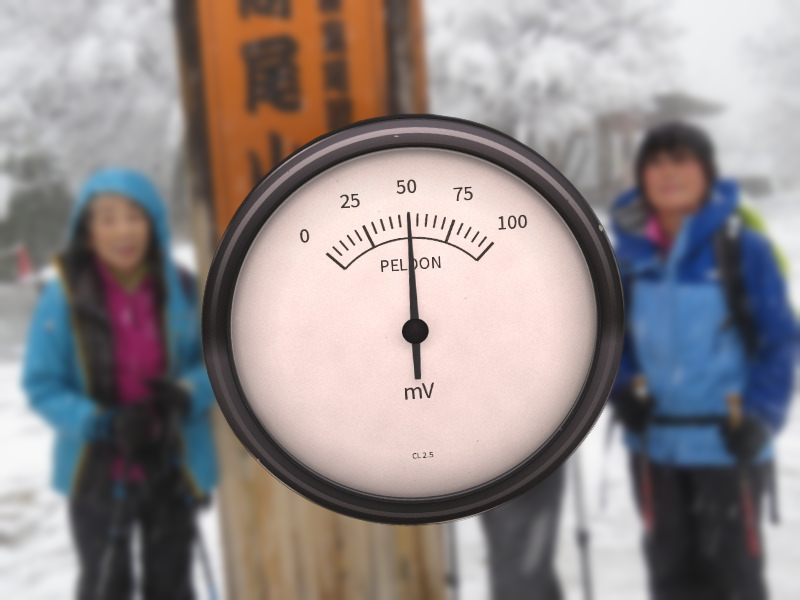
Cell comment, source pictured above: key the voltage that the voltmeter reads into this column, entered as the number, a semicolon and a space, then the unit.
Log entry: 50; mV
